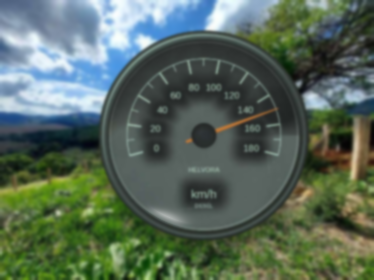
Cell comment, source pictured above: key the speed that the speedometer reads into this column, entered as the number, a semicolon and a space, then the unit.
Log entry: 150; km/h
